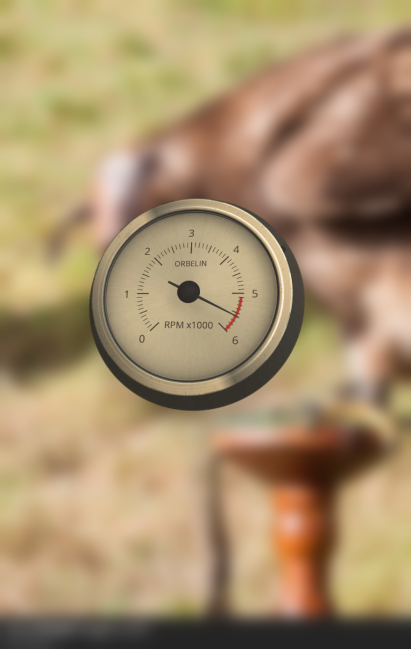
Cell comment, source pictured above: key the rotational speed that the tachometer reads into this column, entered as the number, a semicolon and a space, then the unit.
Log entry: 5600; rpm
